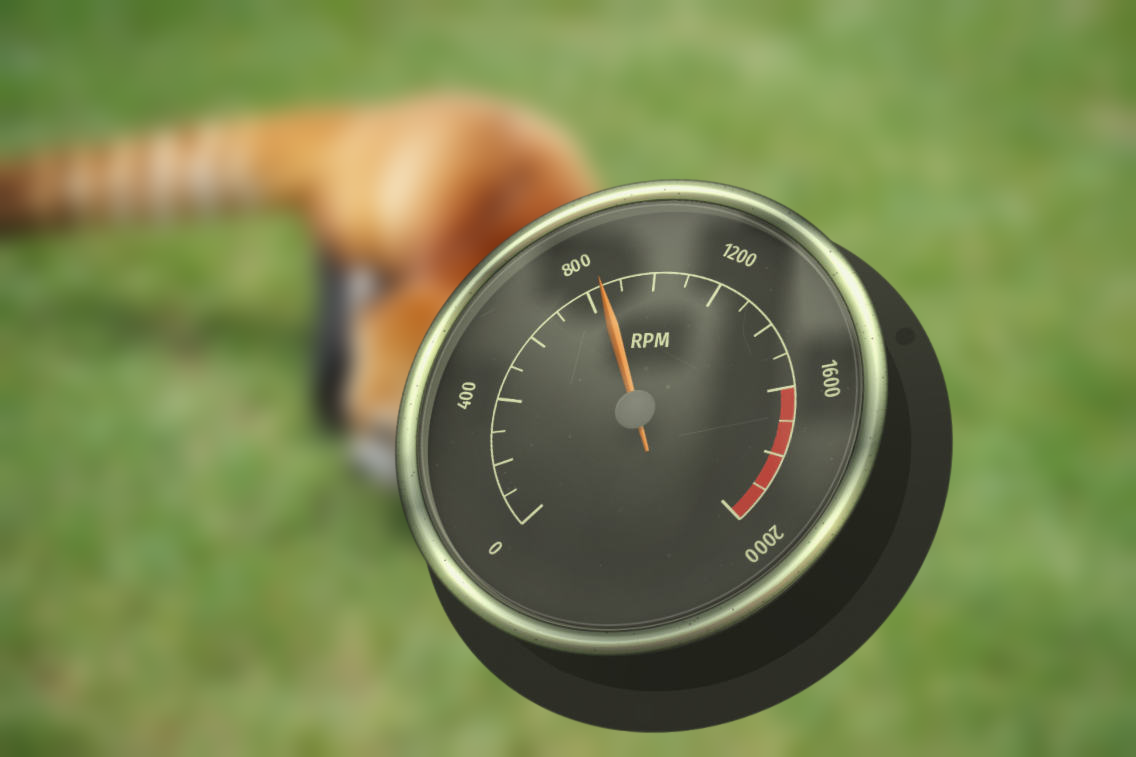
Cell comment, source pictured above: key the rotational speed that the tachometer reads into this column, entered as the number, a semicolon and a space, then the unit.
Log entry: 850; rpm
